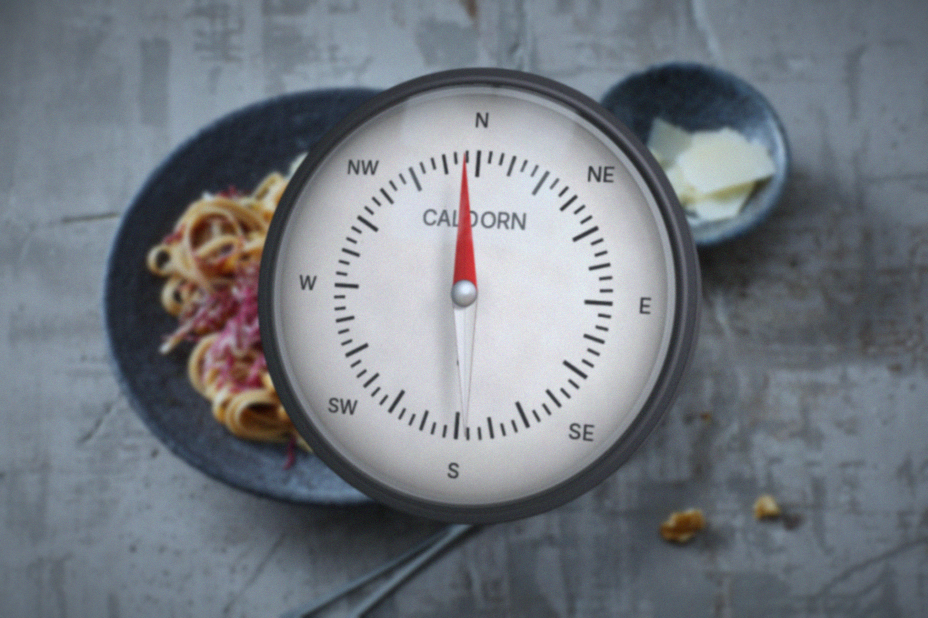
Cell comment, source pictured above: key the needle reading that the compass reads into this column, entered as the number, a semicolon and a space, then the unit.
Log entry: 355; °
